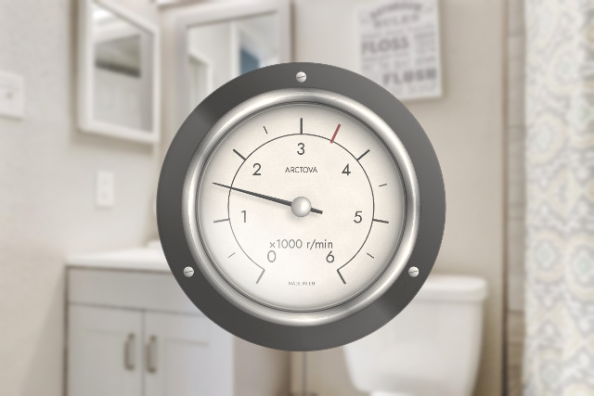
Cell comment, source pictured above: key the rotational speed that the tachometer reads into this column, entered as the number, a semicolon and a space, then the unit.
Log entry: 1500; rpm
